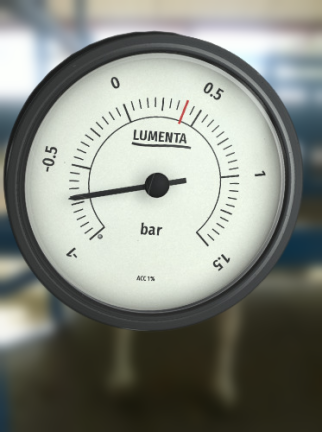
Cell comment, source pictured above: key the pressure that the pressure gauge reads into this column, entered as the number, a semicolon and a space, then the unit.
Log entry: -0.7; bar
